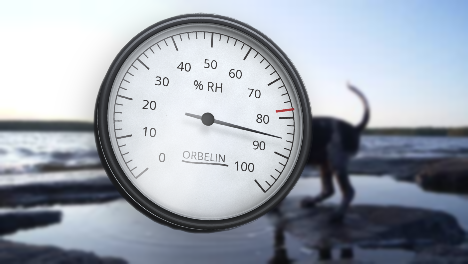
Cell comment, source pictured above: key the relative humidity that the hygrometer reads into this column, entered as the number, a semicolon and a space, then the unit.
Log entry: 86; %
